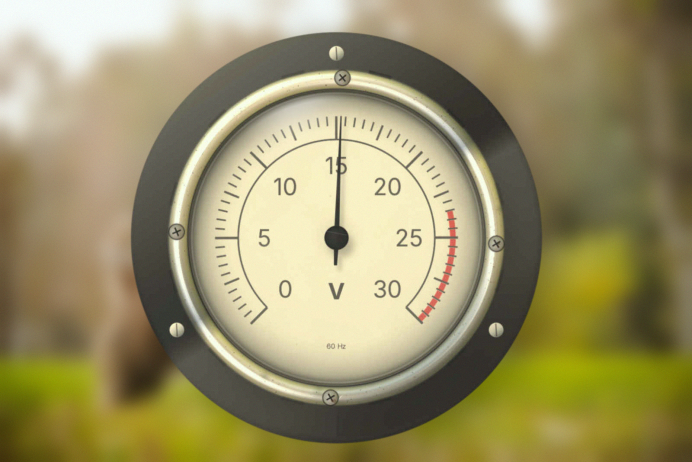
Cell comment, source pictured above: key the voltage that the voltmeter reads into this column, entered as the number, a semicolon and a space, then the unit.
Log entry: 15.25; V
